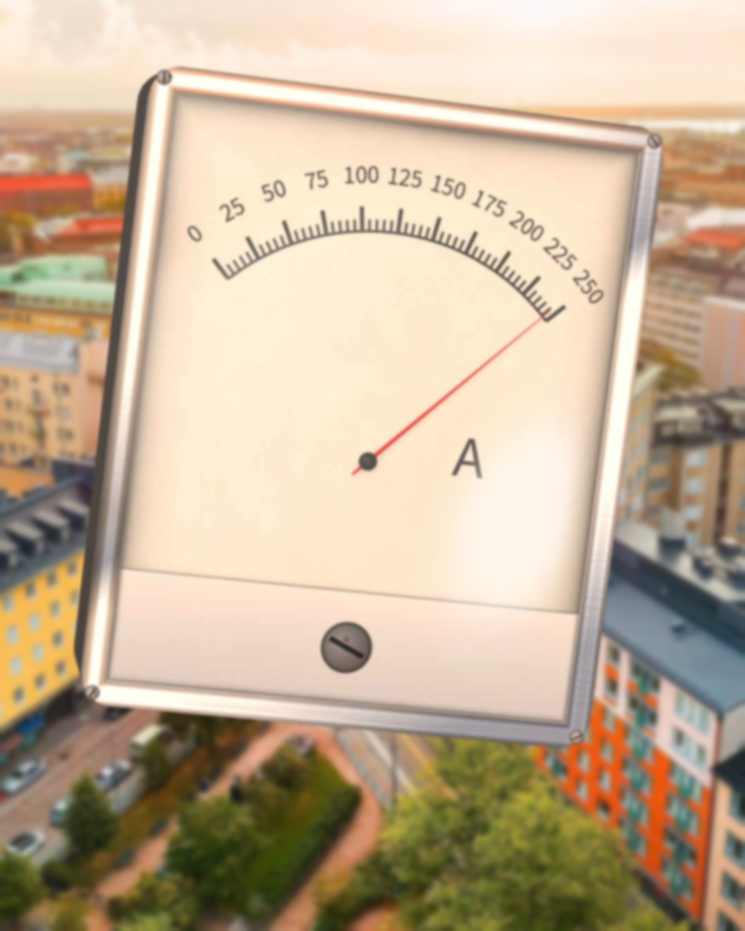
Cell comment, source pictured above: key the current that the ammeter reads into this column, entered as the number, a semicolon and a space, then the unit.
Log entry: 245; A
